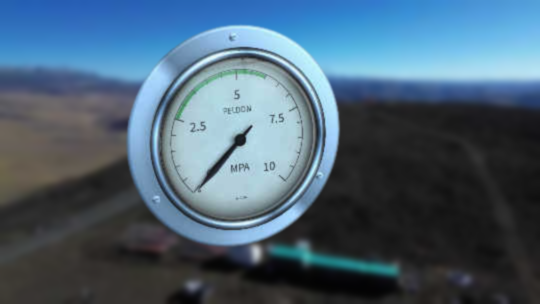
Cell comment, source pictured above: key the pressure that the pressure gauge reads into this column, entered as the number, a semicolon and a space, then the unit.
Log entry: 0; MPa
